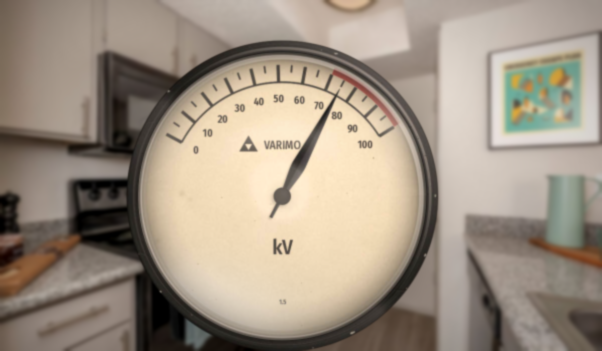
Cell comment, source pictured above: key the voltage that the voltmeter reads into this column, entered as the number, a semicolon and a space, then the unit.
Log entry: 75; kV
